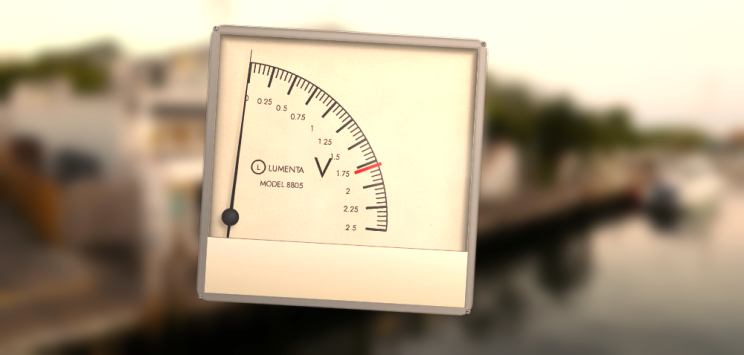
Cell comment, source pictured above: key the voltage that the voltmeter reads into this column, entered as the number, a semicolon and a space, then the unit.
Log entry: 0; V
